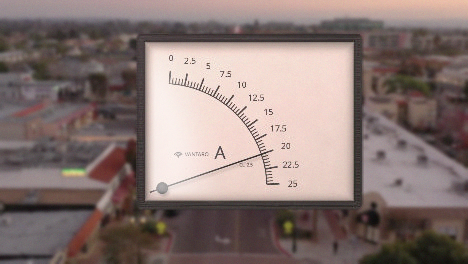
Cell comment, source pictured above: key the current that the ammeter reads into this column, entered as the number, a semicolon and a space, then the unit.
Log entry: 20; A
